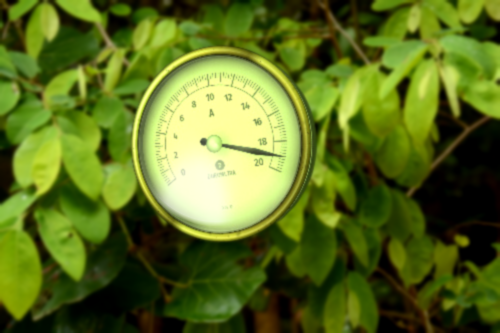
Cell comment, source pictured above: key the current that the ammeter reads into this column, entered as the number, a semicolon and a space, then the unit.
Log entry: 19; A
